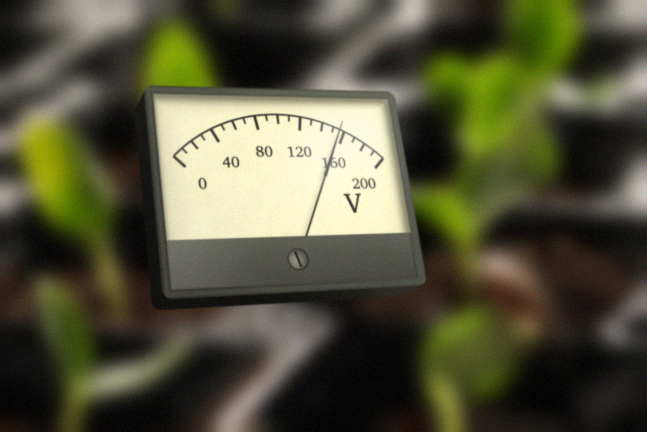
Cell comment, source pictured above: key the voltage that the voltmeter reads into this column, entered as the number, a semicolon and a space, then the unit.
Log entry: 155; V
